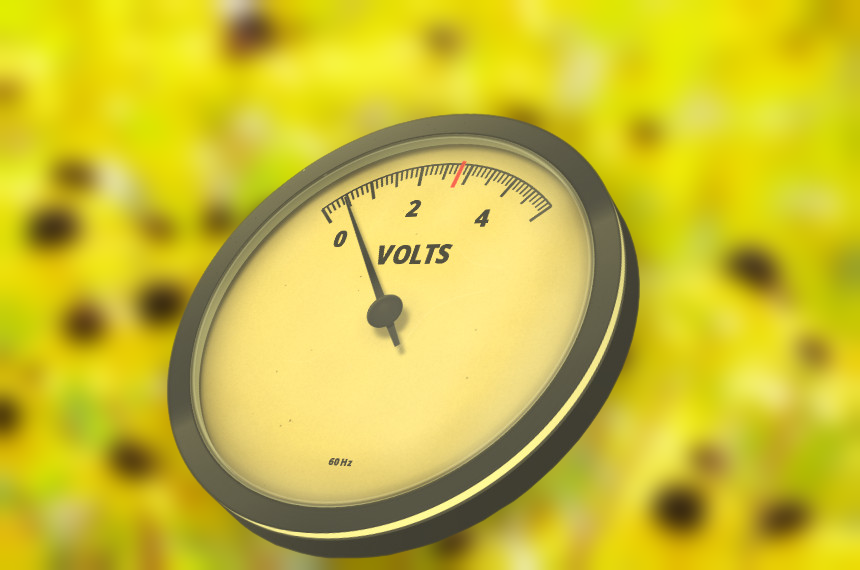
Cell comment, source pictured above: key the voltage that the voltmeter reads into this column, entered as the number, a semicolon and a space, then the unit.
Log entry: 0.5; V
